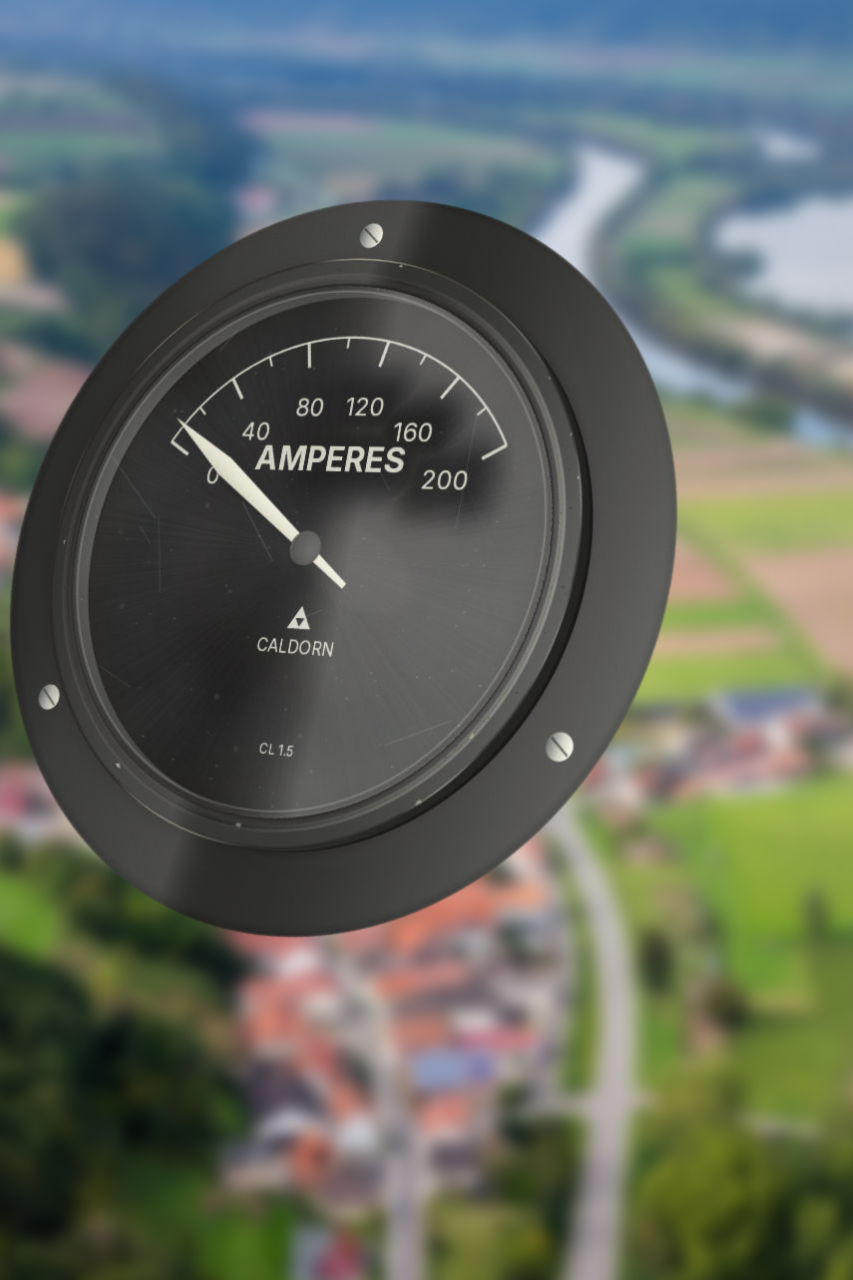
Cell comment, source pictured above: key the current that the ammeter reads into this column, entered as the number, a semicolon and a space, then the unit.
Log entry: 10; A
